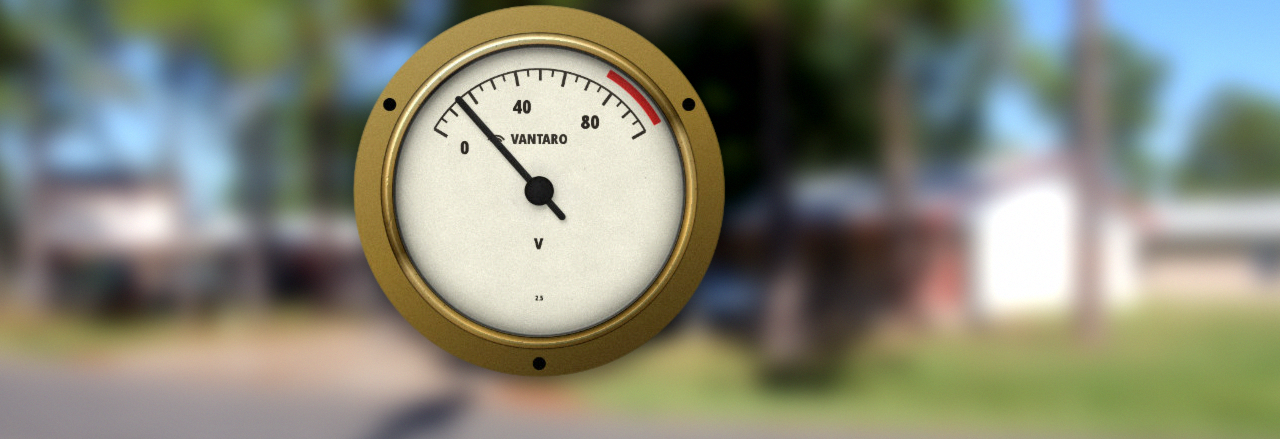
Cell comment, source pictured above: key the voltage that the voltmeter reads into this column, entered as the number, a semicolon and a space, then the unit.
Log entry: 15; V
